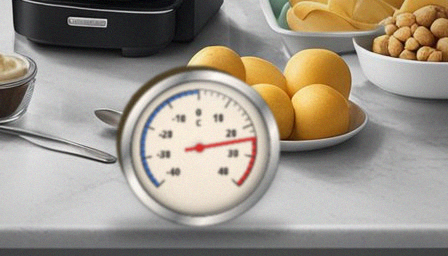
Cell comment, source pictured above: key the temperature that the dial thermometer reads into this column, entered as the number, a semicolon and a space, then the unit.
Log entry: 24; °C
